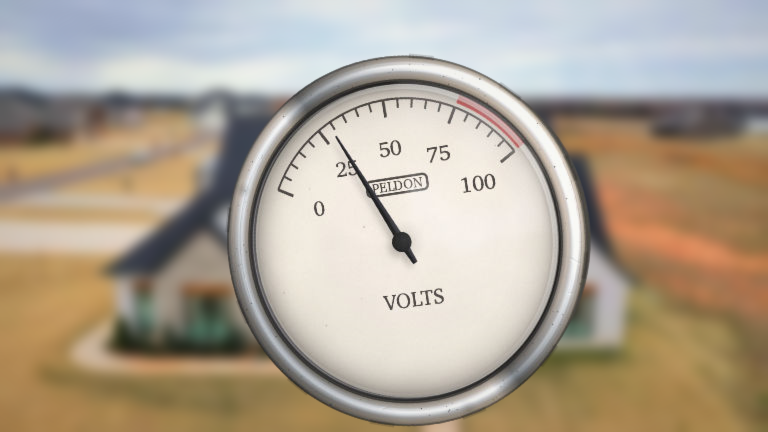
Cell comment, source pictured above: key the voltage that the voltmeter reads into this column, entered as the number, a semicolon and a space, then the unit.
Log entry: 30; V
